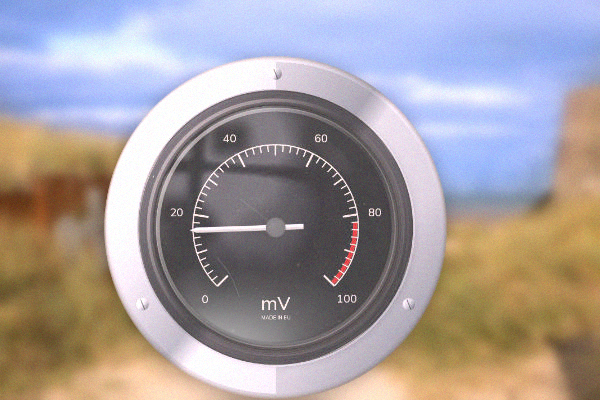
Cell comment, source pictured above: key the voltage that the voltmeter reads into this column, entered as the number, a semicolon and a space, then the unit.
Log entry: 16; mV
